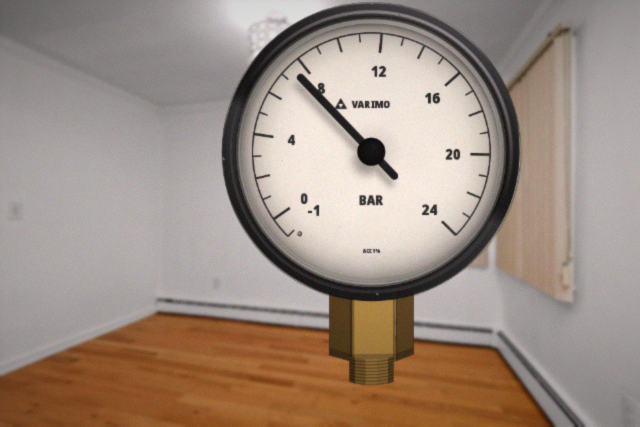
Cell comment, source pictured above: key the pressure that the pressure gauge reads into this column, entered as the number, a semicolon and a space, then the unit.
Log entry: 7.5; bar
